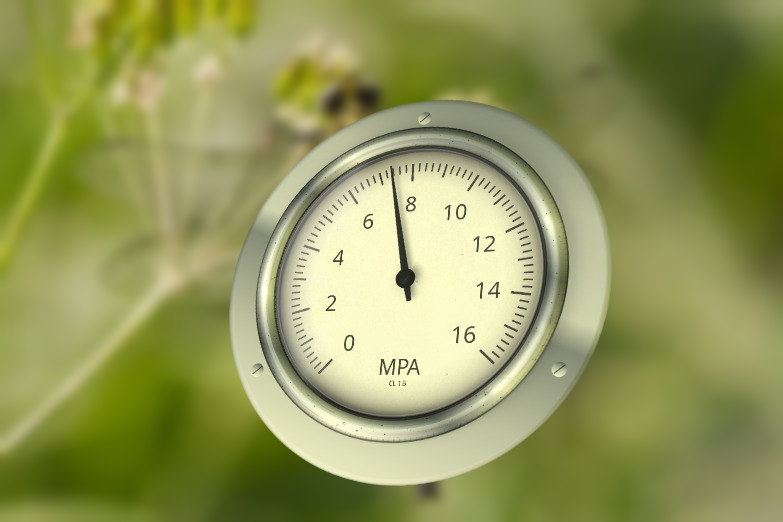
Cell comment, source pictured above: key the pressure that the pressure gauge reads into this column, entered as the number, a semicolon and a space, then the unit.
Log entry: 7.4; MPa
